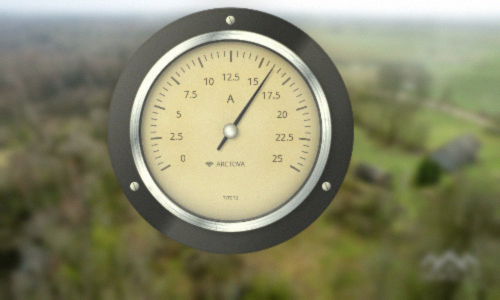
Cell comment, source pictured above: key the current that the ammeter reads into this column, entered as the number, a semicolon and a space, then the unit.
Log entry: 16; A
